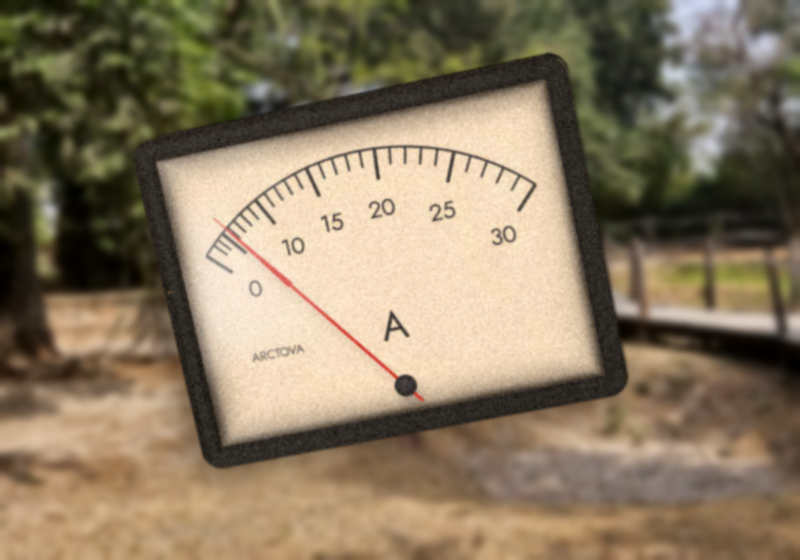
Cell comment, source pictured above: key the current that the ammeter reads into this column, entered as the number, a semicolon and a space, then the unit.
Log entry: 6; A
